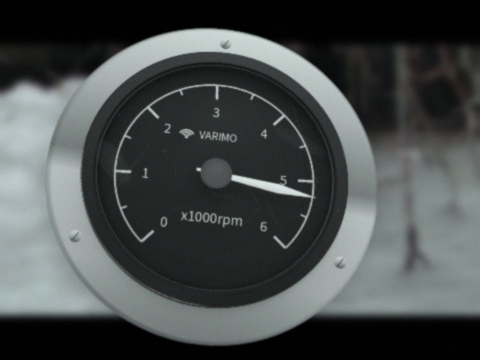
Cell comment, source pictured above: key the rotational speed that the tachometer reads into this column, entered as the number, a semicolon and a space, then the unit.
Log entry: 5250; rpm
